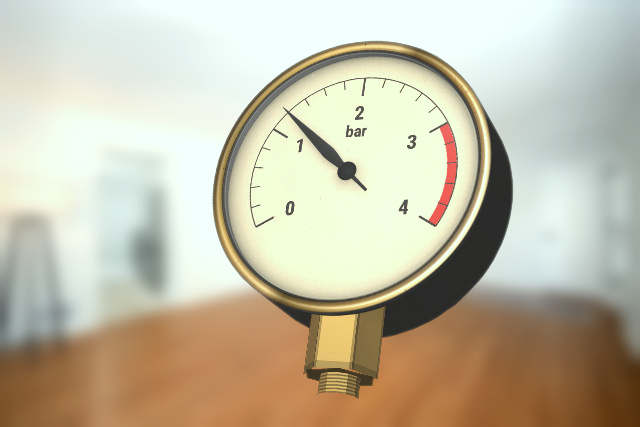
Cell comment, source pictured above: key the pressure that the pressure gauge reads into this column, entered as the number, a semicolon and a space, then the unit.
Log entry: 1.2; bar
